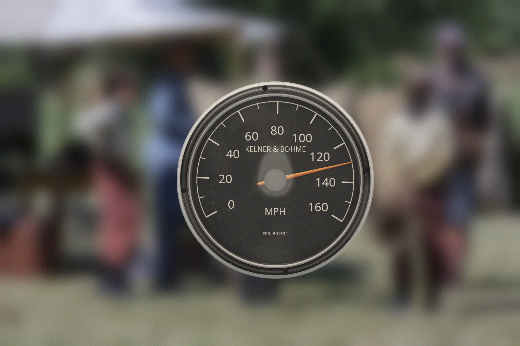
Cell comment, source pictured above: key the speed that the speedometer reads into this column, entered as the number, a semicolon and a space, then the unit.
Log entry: 130; mph
